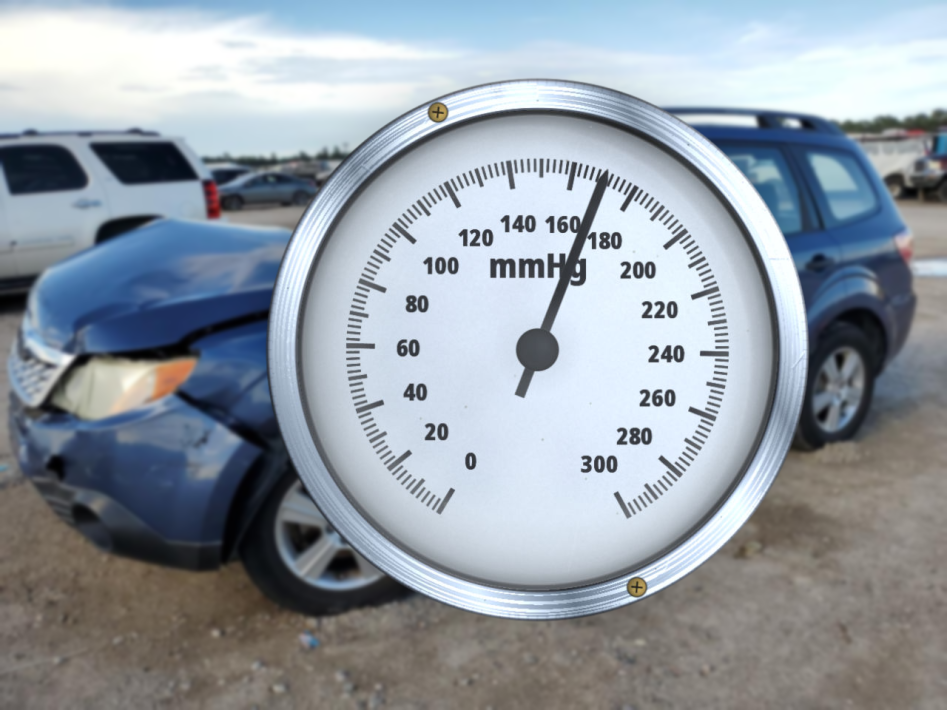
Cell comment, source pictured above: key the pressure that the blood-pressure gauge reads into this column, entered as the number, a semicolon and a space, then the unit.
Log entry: 170; mmHg
